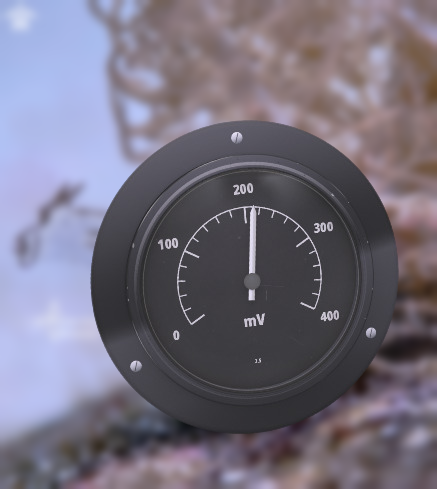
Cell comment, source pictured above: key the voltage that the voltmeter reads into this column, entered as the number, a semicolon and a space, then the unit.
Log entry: 210; mV
